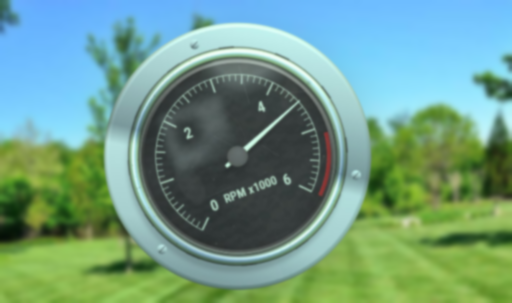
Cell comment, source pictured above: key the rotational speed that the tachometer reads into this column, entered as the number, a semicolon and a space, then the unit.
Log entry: 4500; rpm
